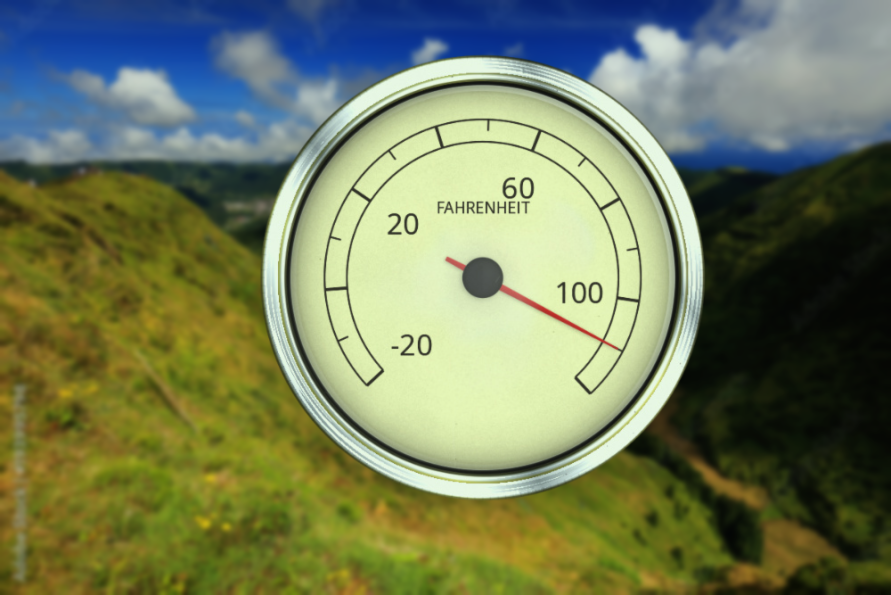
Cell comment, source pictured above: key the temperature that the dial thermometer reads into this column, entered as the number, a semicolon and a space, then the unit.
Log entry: 110; °F
